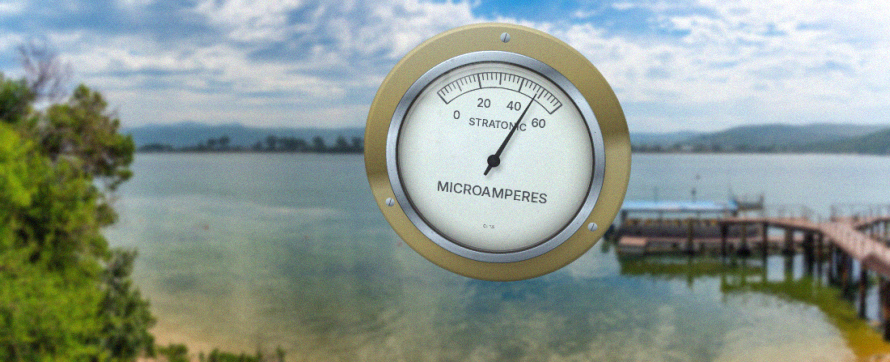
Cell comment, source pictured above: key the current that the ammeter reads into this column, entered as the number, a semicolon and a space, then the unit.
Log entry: 48; µA
